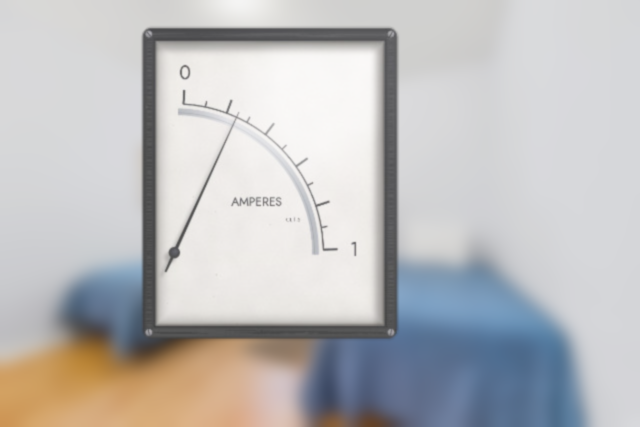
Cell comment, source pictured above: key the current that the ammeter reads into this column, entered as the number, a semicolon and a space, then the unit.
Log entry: 0.25; A
